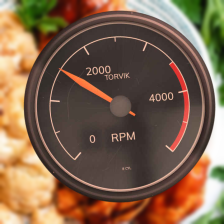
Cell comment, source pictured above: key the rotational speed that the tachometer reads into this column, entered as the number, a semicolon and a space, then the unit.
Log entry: 1500; rpm
